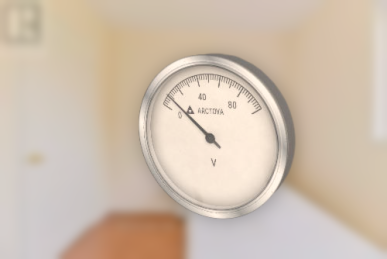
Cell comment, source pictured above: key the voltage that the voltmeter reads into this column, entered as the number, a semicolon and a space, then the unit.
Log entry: 10; V
